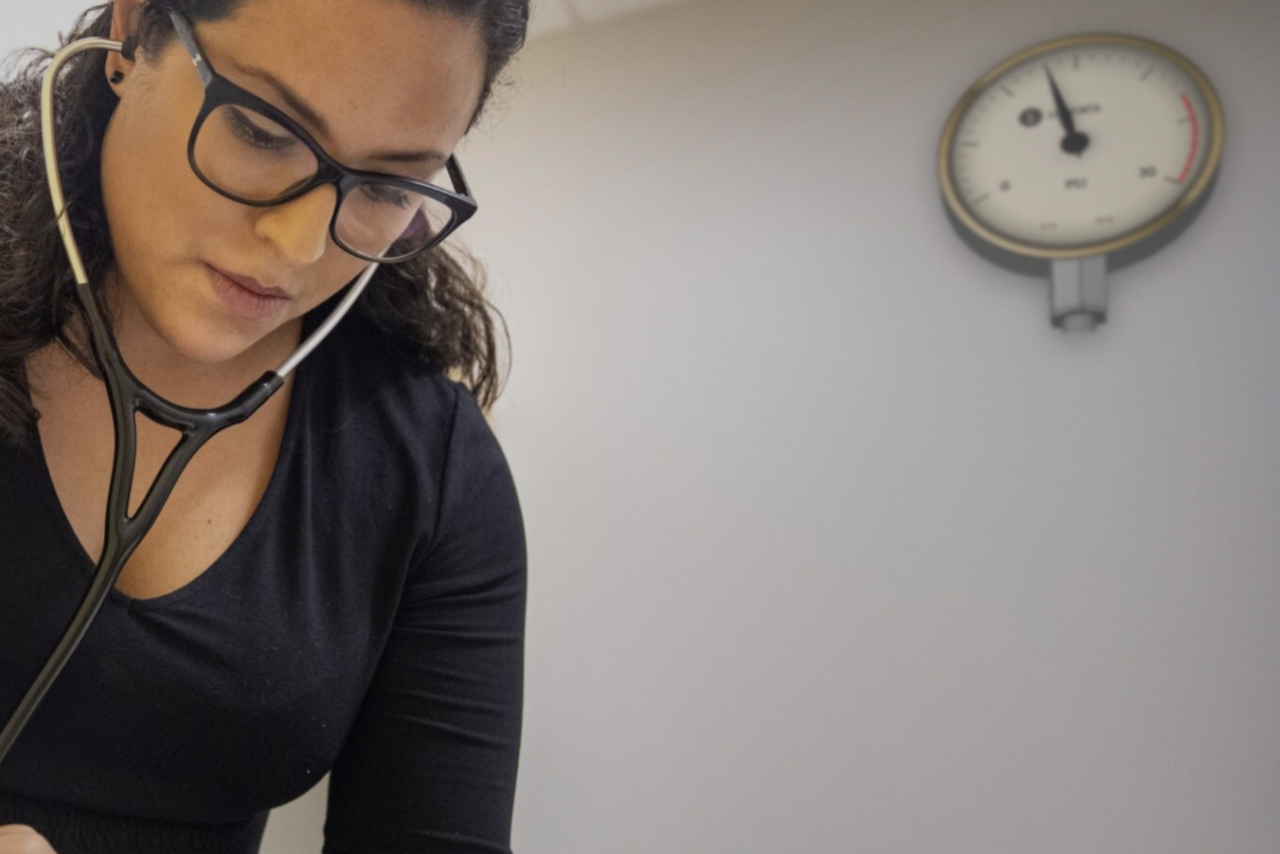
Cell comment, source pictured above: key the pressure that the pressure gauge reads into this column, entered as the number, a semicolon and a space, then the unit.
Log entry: 13; psi
